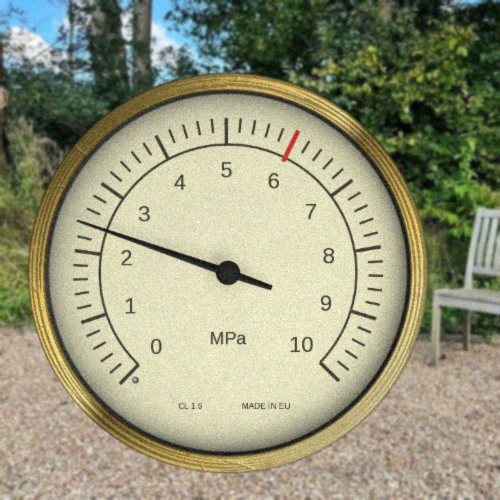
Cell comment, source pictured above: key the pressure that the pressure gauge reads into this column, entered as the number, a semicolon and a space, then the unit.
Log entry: 2.4; MPa
